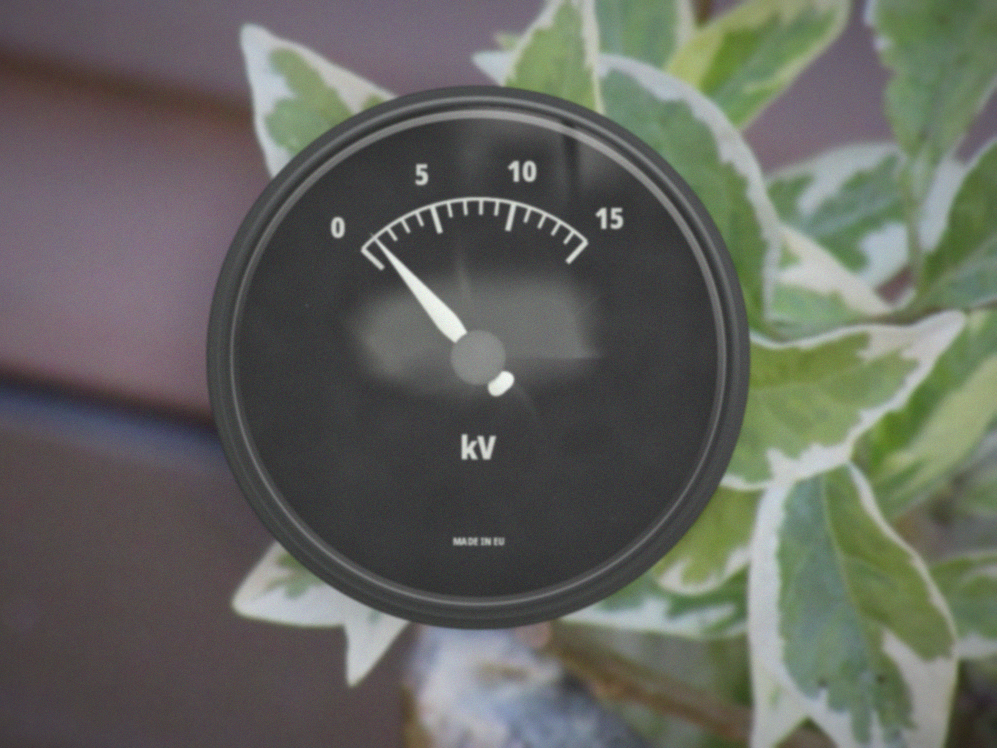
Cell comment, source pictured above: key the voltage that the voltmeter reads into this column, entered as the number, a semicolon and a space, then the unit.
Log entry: 1; kV
